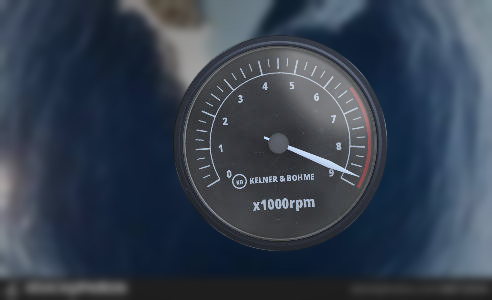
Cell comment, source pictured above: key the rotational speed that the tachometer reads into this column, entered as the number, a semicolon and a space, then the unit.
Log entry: 8750; rpm
